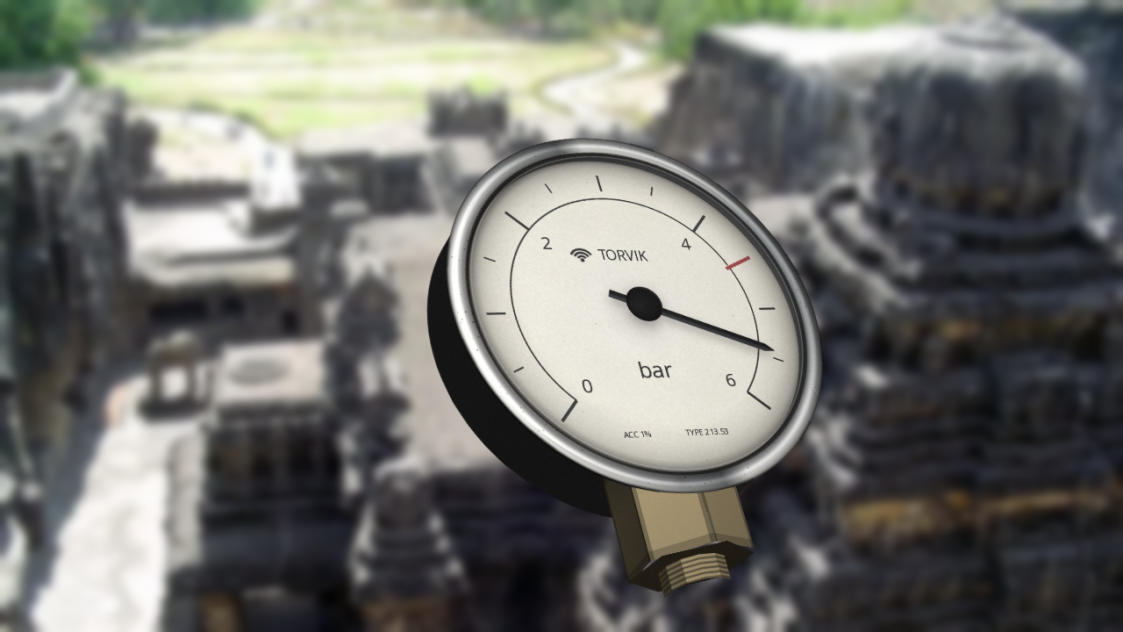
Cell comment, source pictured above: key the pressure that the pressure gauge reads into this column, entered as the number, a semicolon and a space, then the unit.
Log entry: 5.5; bar
